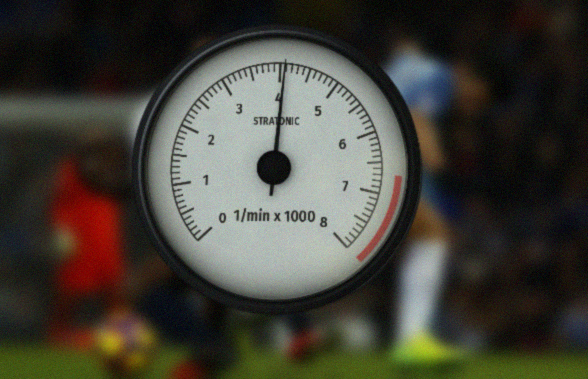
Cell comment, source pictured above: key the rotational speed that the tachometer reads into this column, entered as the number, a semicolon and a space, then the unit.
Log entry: 4100; rpm
